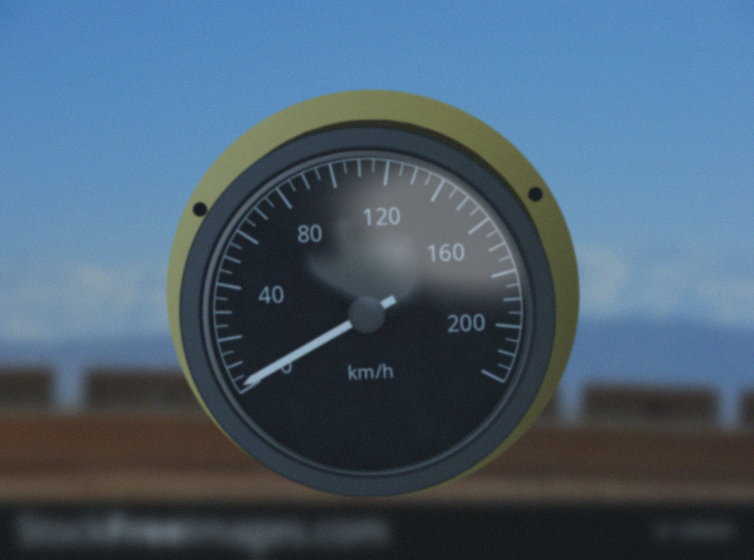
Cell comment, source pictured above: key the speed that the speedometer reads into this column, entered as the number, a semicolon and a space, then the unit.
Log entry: 2.5; km/h
